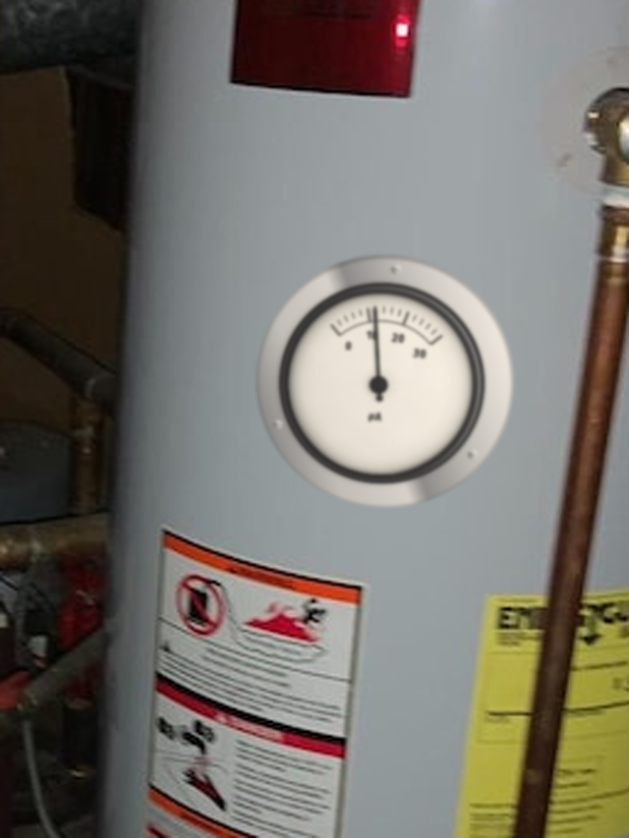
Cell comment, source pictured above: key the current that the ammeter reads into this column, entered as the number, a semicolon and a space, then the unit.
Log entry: 12; µA
